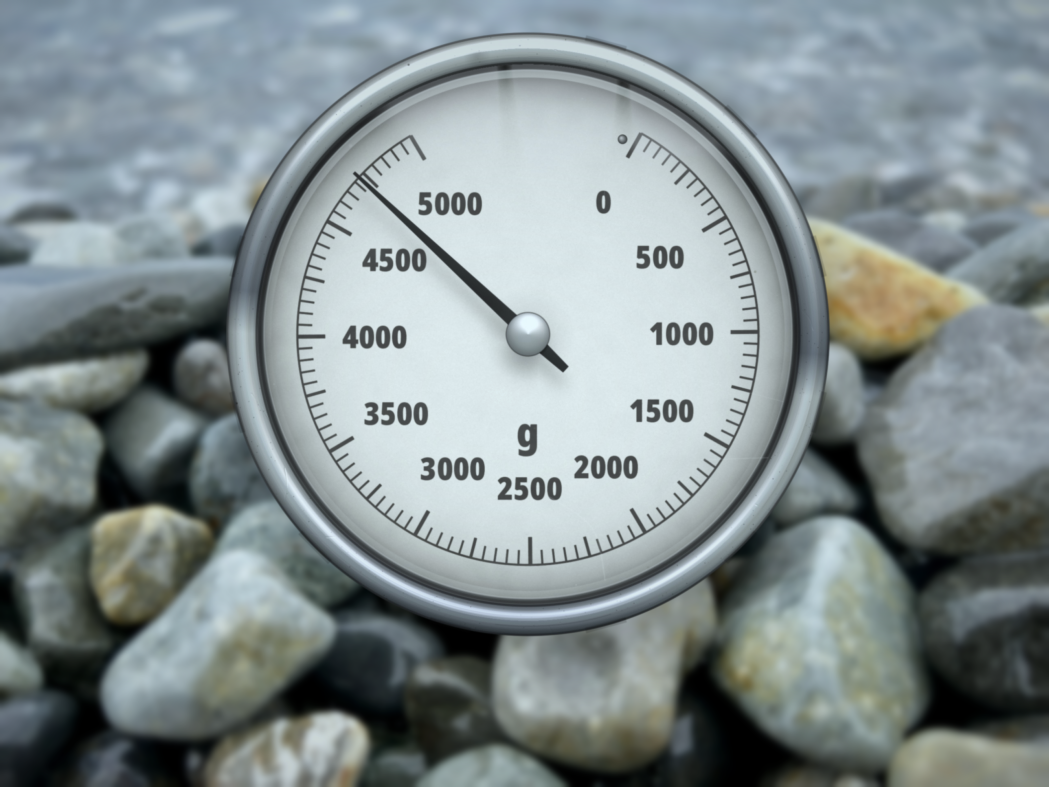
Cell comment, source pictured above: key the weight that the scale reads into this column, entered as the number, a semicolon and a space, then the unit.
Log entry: 4725; g
